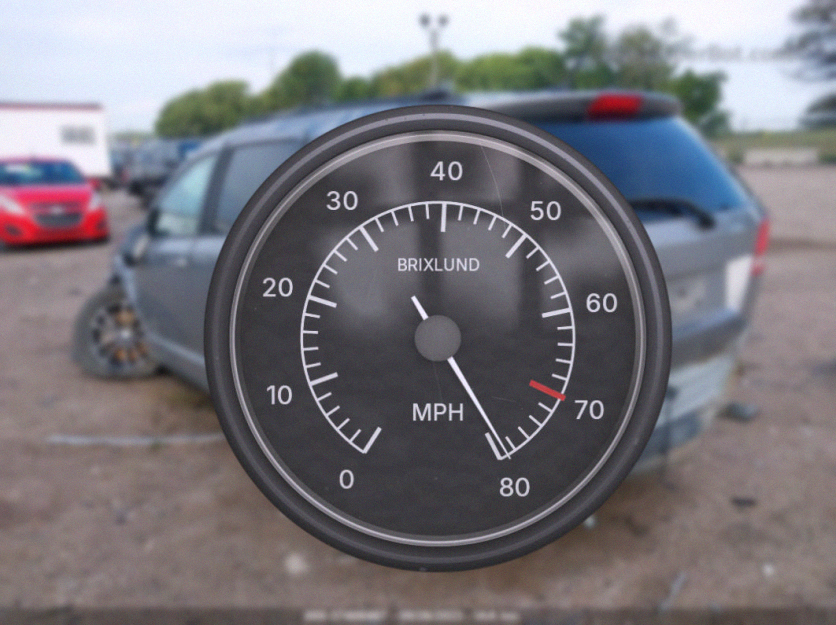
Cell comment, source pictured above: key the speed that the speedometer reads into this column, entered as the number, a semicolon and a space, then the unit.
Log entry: 79; mph
